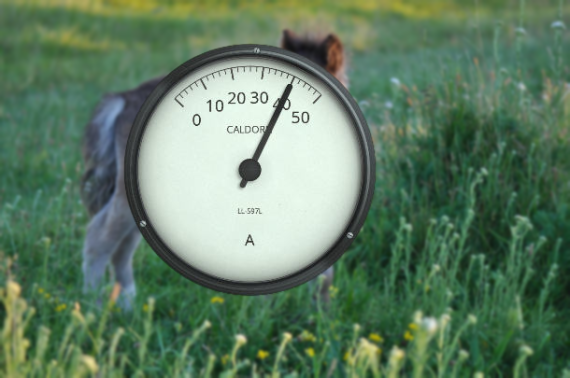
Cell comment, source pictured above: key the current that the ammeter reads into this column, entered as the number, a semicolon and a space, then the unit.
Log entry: 40; A
